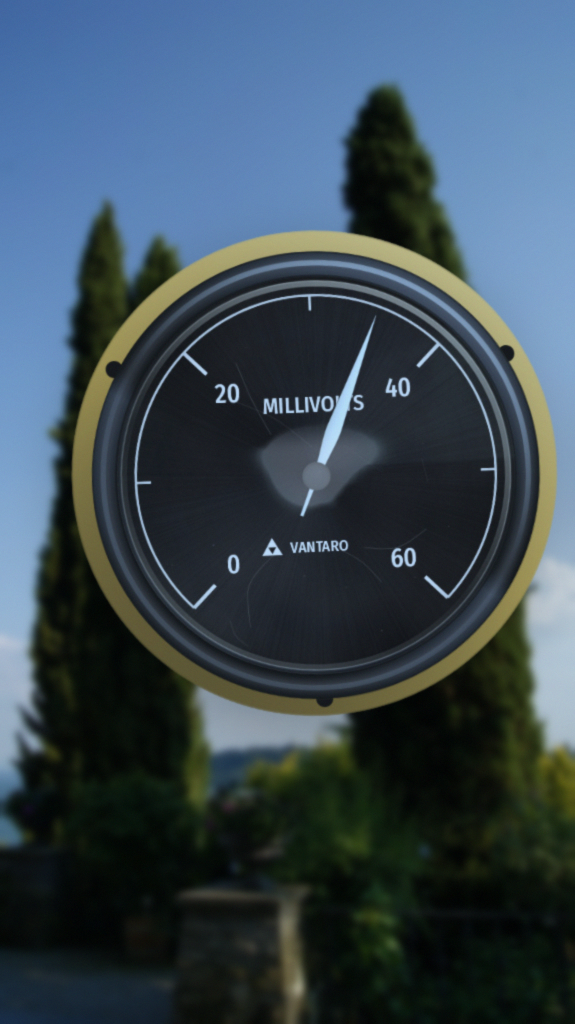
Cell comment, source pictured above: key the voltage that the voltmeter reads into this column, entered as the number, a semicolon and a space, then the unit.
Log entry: 35; mV
